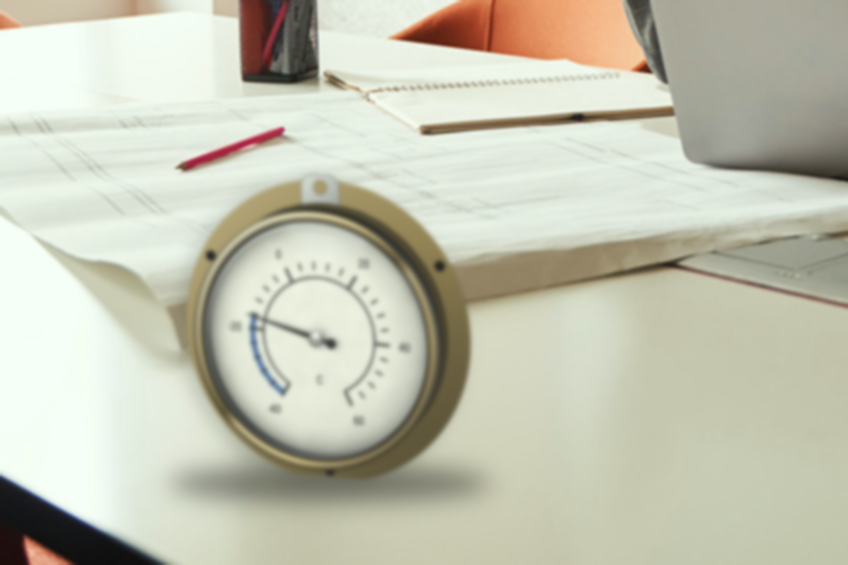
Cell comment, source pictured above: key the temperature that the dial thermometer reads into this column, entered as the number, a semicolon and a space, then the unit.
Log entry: -16; °C
